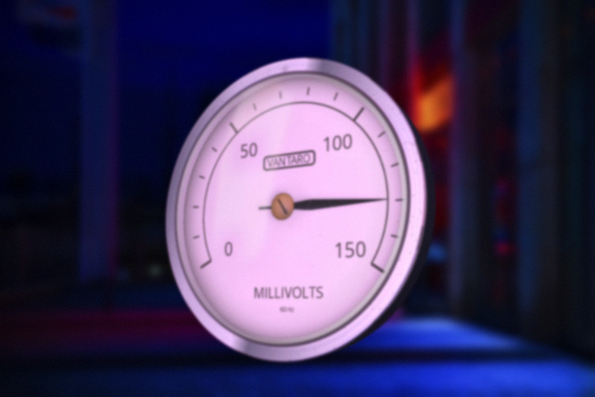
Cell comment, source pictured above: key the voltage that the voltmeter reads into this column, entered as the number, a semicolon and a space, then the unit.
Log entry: 130; mV
